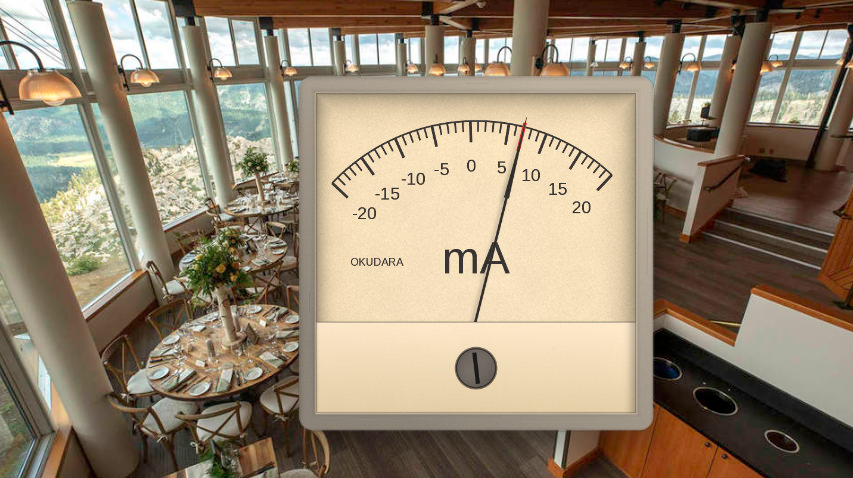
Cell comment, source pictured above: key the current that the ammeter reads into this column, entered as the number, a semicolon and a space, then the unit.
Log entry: 7; mA
